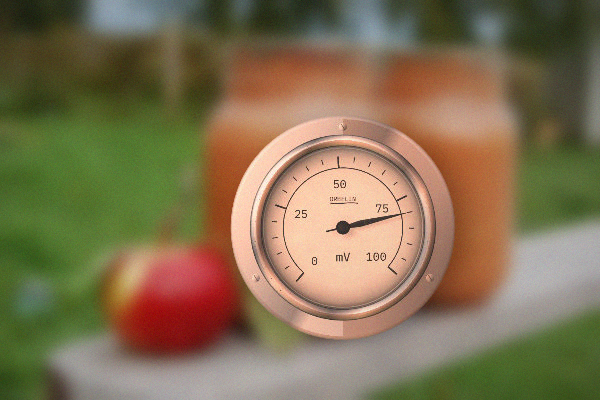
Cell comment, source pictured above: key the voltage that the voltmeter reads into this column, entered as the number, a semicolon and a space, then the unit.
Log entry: 80; mV
